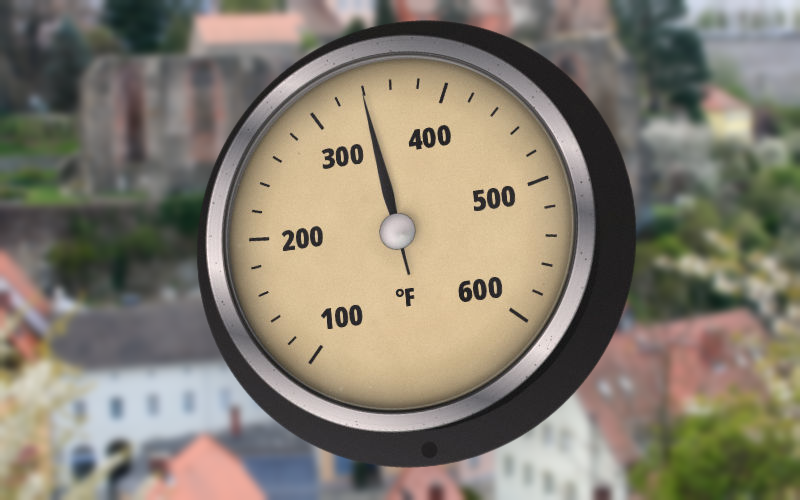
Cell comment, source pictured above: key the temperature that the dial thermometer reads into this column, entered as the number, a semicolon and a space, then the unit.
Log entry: 340; °F
